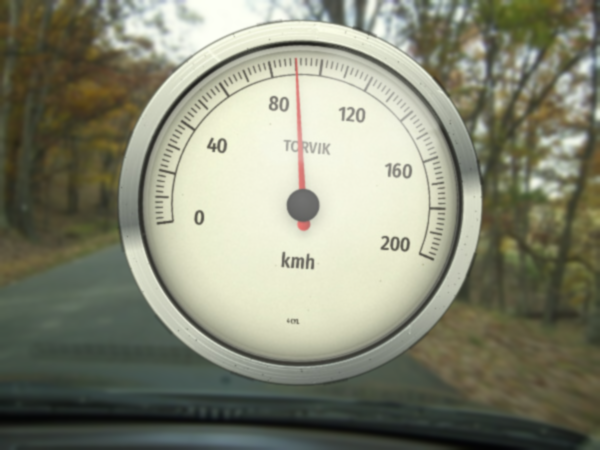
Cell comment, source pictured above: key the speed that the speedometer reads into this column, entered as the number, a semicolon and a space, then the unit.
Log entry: 90; km/h
